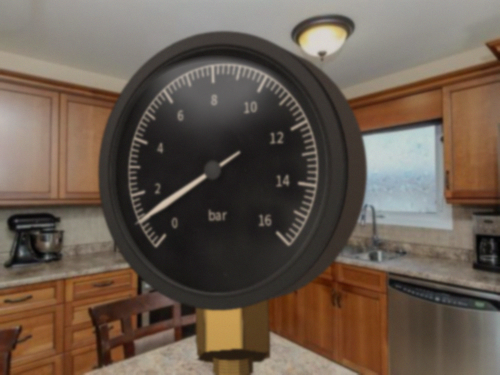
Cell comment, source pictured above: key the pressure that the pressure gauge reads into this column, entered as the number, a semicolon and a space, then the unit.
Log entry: 1; bar
